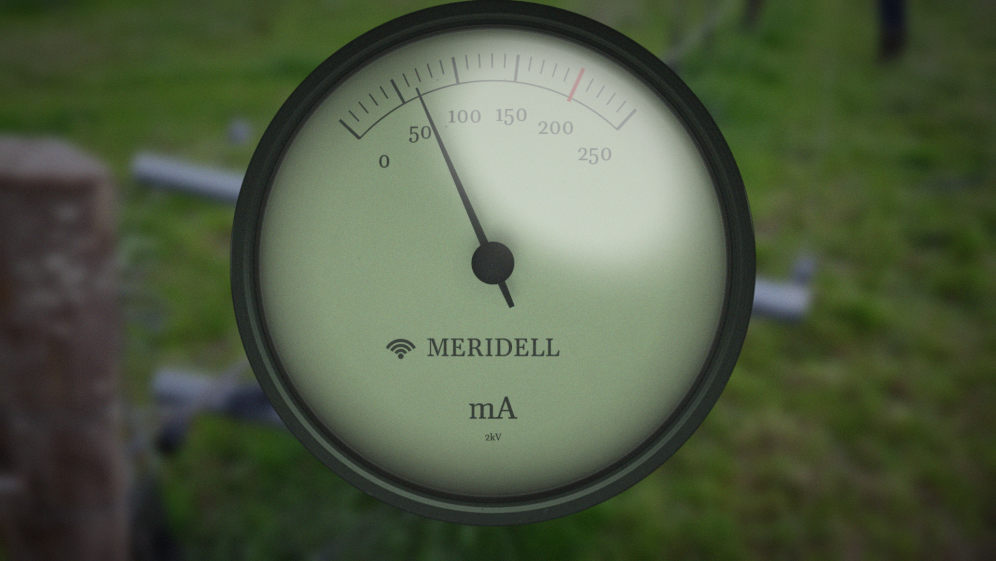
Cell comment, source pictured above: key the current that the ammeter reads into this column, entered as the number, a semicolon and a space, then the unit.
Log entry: 65; mA
